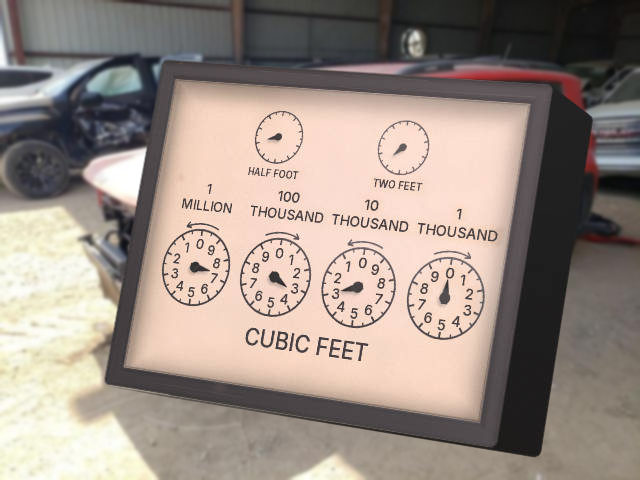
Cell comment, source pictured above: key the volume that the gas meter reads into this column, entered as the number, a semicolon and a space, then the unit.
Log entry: 733000; ft³
